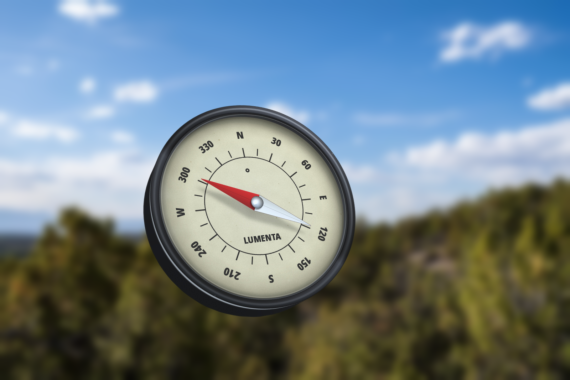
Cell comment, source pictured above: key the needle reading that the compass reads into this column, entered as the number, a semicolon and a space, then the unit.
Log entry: 300; °
